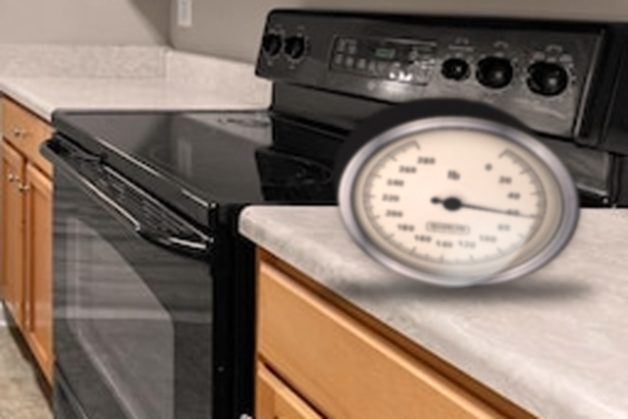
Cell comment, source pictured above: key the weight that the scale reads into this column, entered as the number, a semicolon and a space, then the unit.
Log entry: 60; lb
